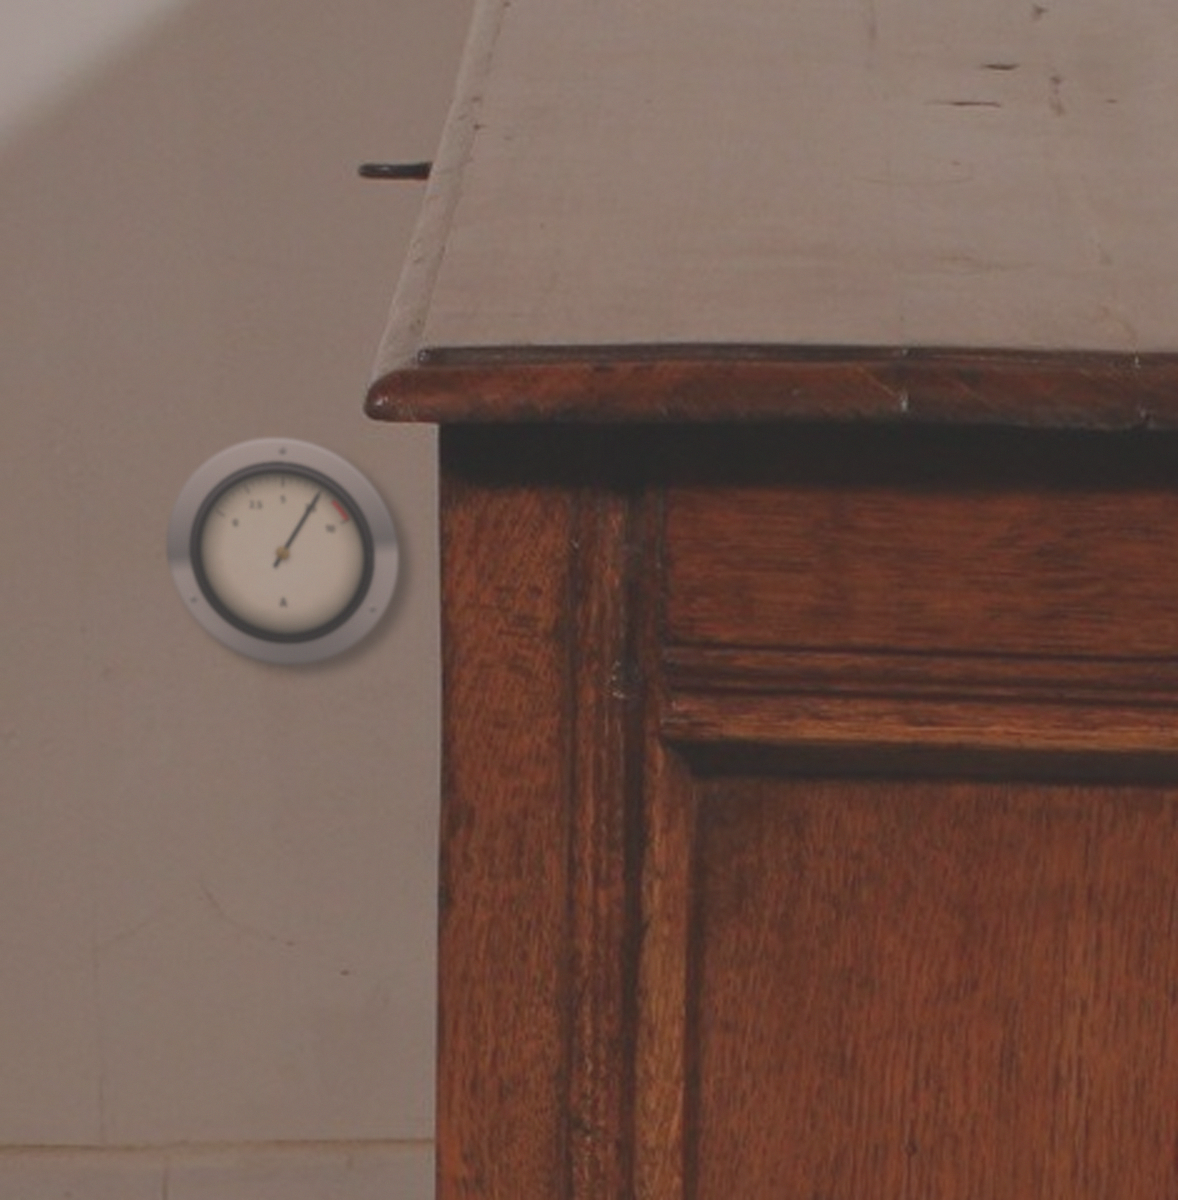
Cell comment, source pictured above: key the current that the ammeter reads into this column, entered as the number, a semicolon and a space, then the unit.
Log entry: 7.5; A
